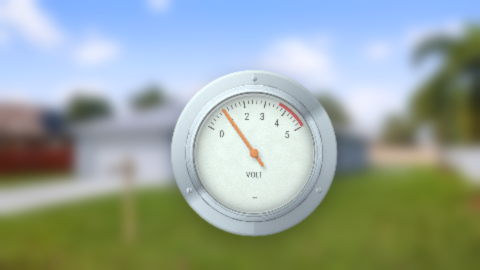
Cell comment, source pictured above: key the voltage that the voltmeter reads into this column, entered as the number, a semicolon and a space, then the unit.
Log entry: 1; V
